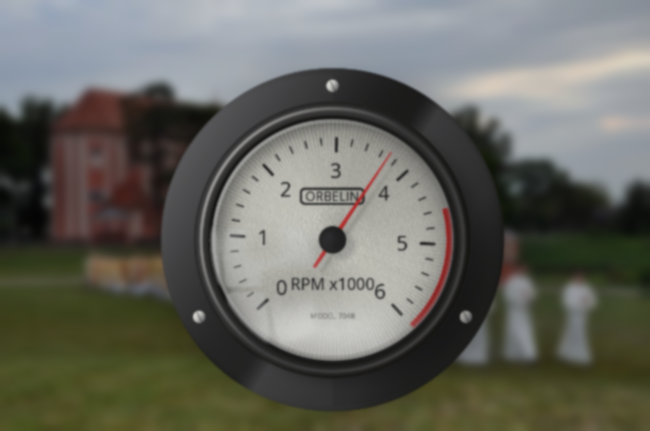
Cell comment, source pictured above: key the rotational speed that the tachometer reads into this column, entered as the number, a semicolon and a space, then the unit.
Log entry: 3700; rpm
